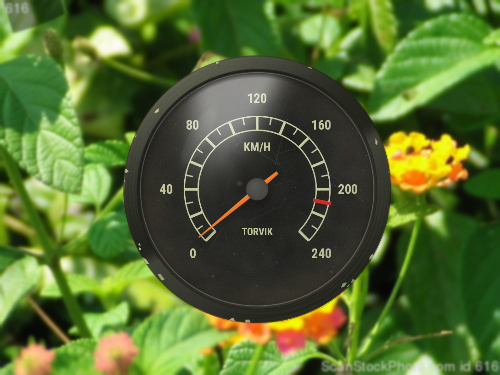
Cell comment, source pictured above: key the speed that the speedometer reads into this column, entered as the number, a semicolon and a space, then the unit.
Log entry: 5; km/h
